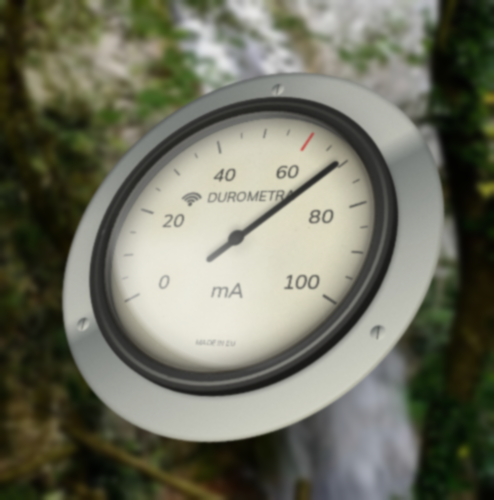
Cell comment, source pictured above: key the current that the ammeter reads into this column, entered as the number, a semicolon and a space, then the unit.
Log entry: 70; mA
